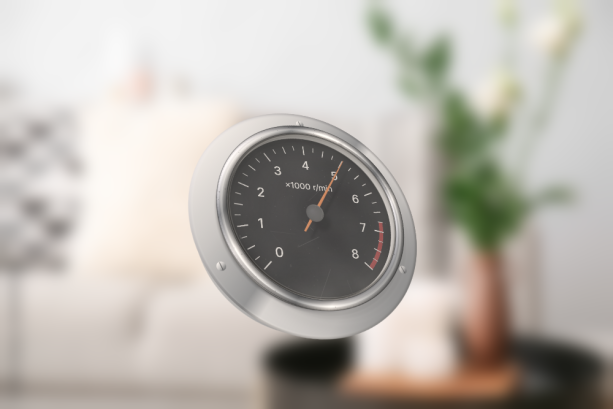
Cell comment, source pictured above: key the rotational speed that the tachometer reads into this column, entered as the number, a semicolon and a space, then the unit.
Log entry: 5000; rpm
